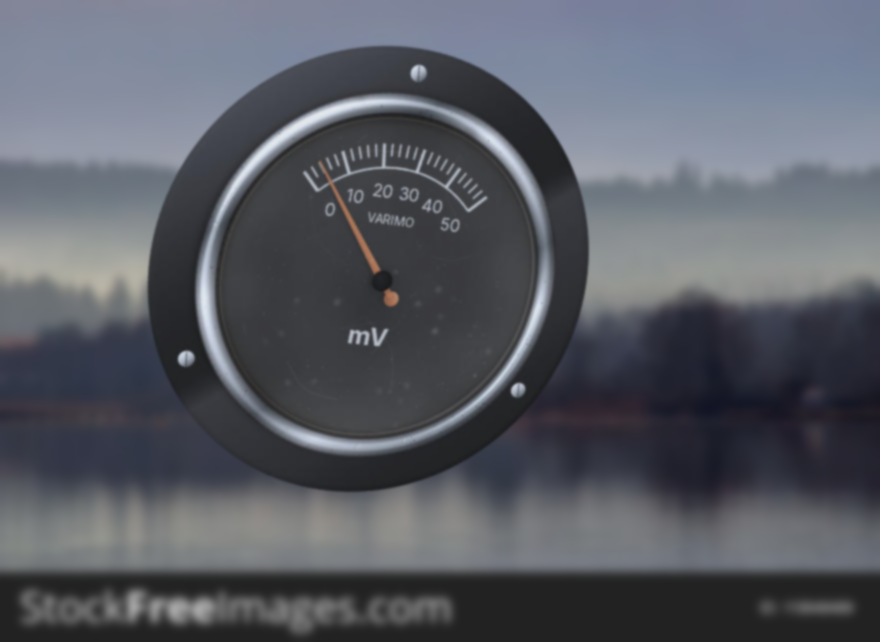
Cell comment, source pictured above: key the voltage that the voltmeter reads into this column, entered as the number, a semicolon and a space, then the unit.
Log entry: 4; mV
